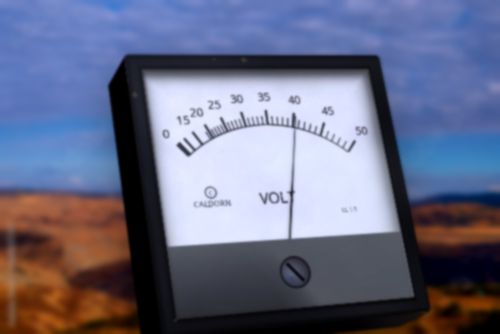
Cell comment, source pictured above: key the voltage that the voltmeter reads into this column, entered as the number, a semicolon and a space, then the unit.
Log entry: 40; V
